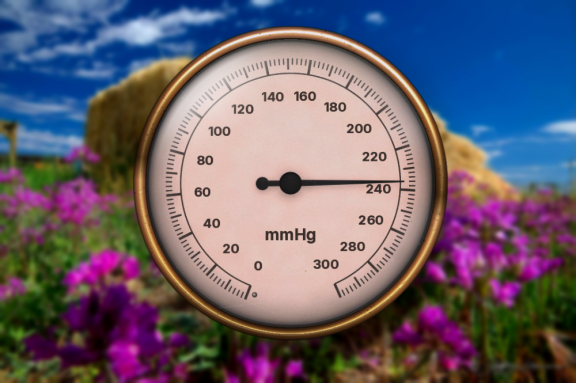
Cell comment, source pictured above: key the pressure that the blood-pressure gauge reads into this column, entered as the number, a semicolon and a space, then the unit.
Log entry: 236; mmHg
